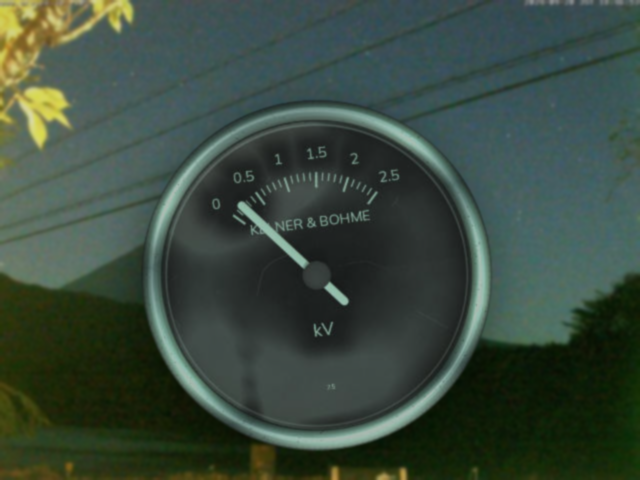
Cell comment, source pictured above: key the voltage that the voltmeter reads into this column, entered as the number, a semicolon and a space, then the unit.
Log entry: 0.2; kV
